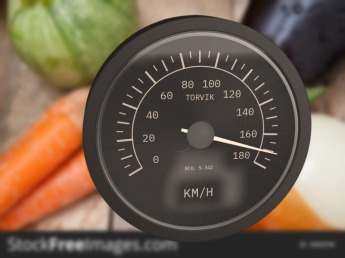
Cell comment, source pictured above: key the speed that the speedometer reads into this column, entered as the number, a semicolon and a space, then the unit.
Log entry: 170; km/h
